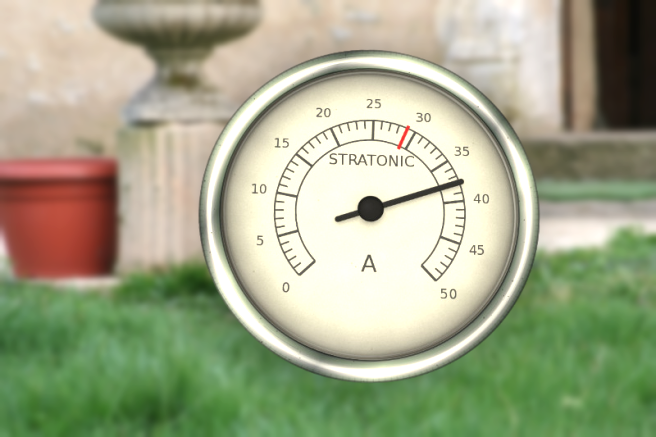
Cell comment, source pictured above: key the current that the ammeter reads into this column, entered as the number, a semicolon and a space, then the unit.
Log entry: 38; A
